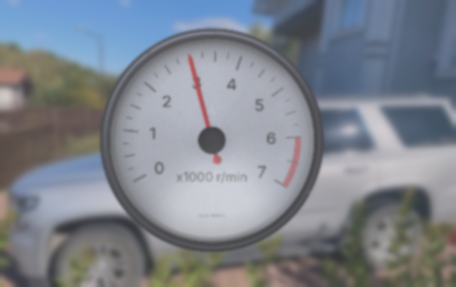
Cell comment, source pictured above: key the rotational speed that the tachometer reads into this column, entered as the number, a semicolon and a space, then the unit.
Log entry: 3000; rpm
